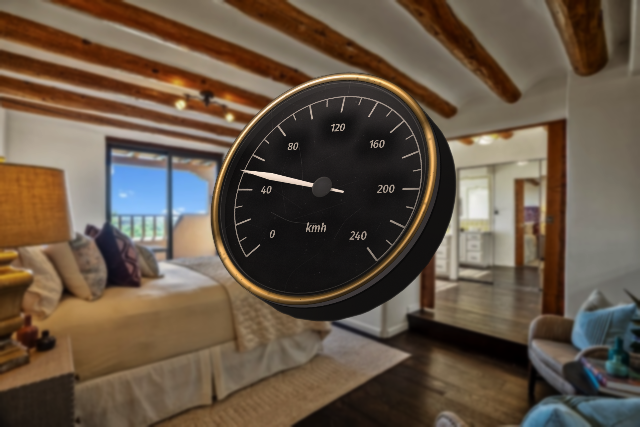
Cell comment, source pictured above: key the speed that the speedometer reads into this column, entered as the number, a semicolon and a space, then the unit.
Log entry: 50; km/h
